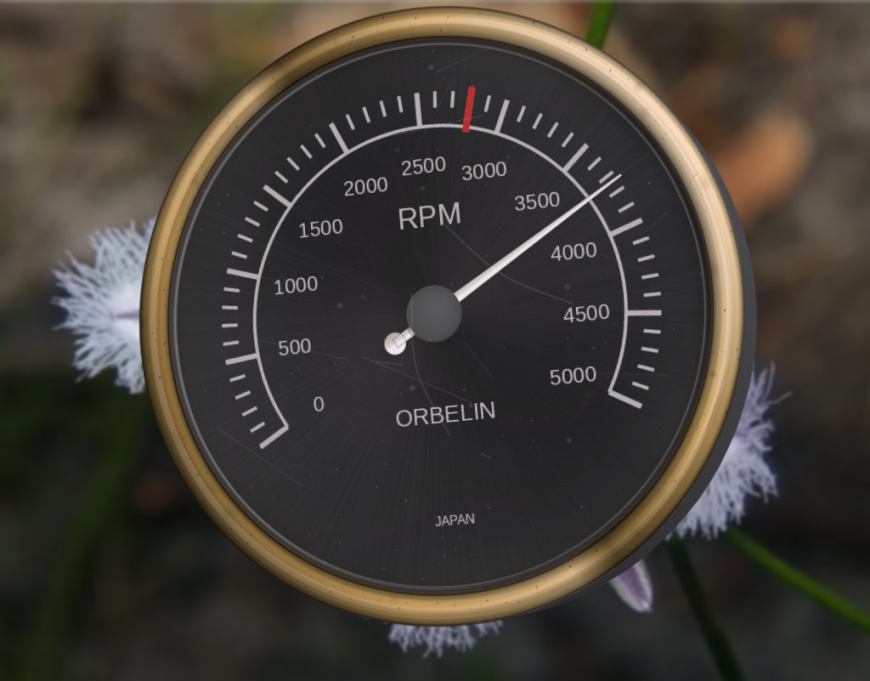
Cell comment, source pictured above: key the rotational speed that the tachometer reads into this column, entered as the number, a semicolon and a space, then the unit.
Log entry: 3750; rpm
